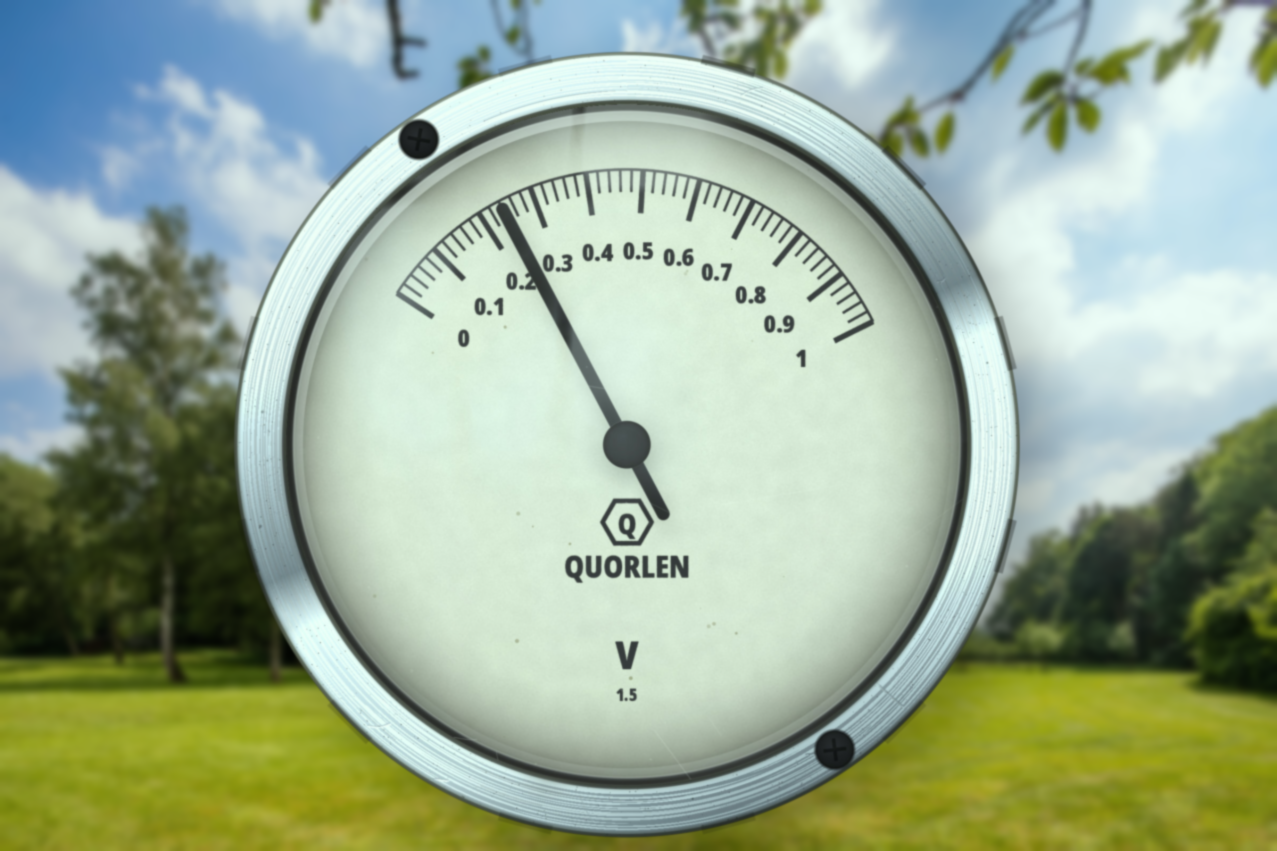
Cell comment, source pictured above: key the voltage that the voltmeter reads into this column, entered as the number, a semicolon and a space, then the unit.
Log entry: 0.24; V
